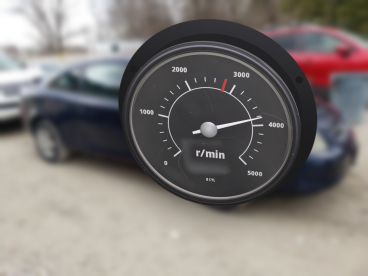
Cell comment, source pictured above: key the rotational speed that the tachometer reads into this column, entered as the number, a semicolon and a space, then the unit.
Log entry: 3800; rpm
